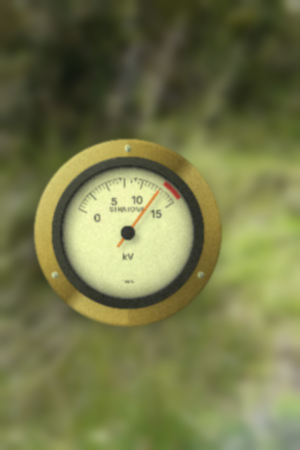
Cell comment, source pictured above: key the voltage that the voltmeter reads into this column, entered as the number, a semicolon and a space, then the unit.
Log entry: 12.5; kV
